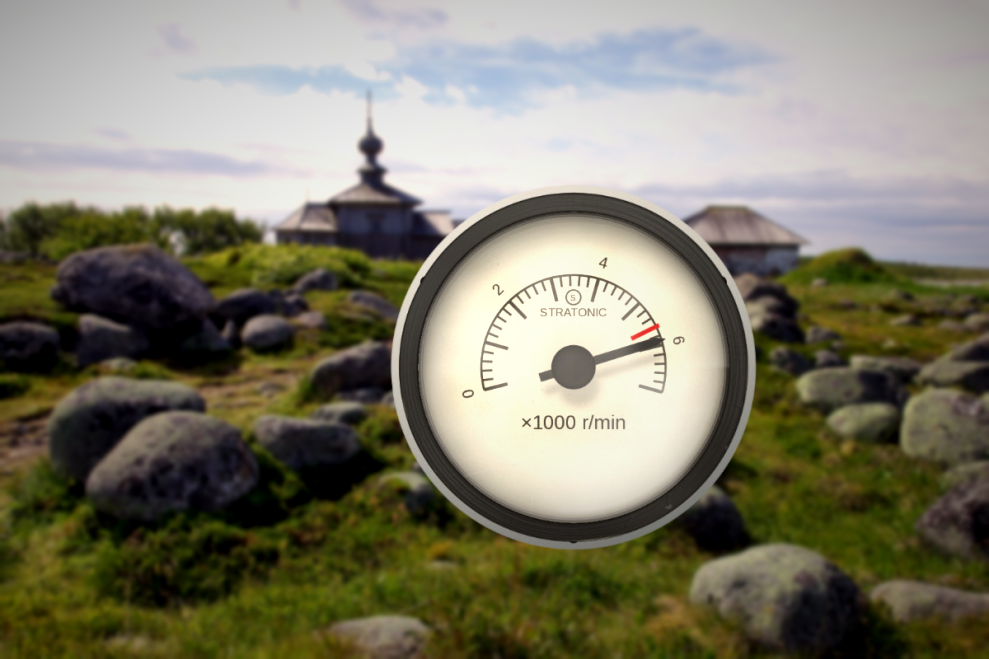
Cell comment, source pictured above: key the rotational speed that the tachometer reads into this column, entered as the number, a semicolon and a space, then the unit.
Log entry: 5900; rpm
